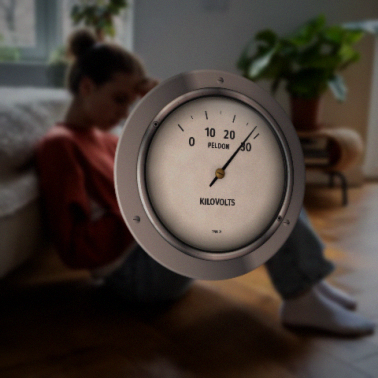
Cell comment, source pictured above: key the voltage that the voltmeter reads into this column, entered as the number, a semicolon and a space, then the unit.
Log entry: 27.5; kV
